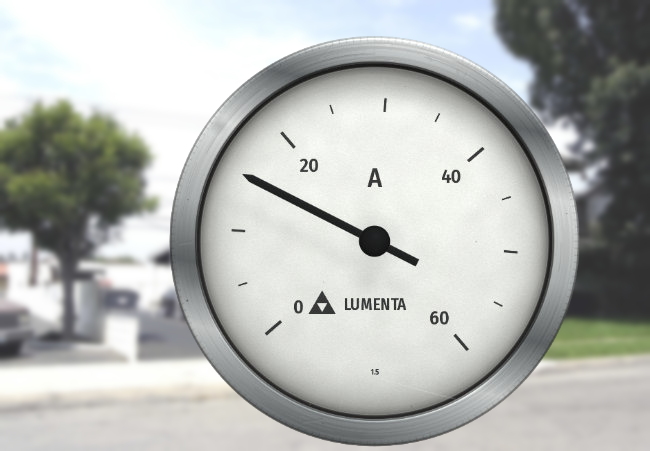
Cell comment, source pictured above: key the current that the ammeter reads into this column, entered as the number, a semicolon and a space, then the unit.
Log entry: 15; A
